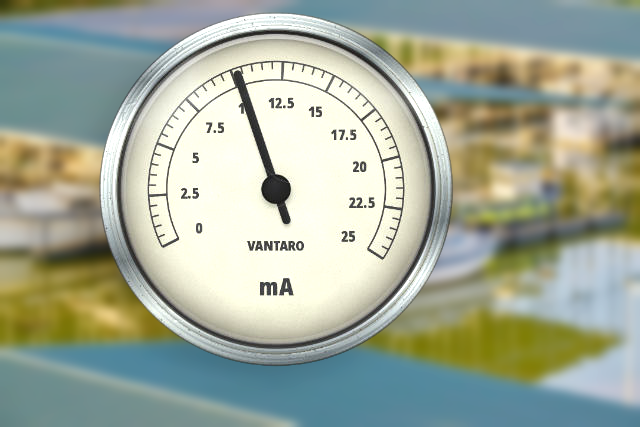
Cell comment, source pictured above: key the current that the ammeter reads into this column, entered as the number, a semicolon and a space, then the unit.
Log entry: 10.25; mA
